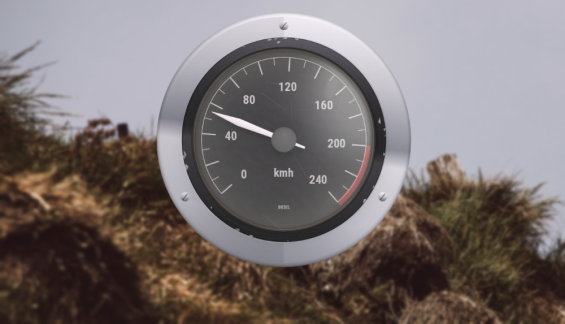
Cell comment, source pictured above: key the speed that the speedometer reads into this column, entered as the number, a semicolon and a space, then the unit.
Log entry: 55; km/h
